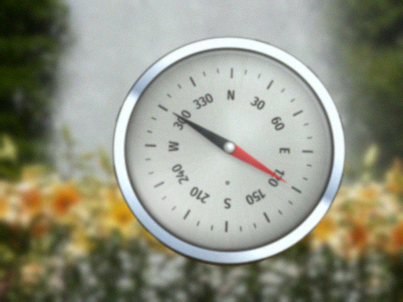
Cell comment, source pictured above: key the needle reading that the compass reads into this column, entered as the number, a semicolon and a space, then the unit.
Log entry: 120; °
